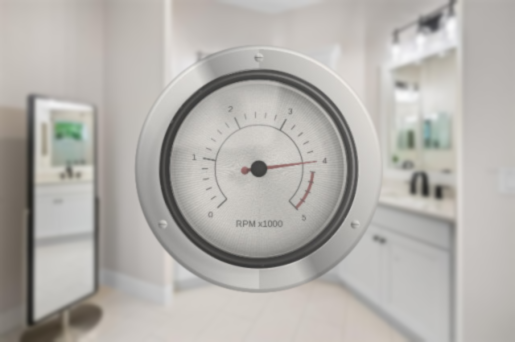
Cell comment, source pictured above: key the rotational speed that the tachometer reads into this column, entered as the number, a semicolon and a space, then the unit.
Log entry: 4000; rpm
